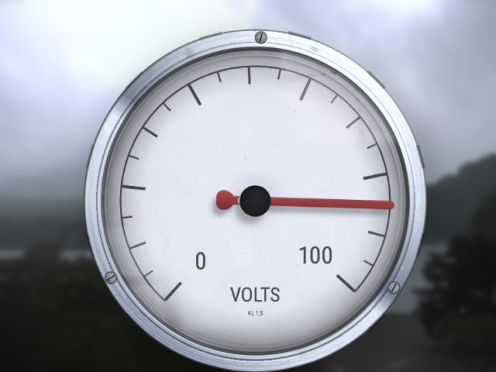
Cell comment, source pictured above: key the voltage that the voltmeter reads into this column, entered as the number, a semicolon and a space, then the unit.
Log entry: 85; V
